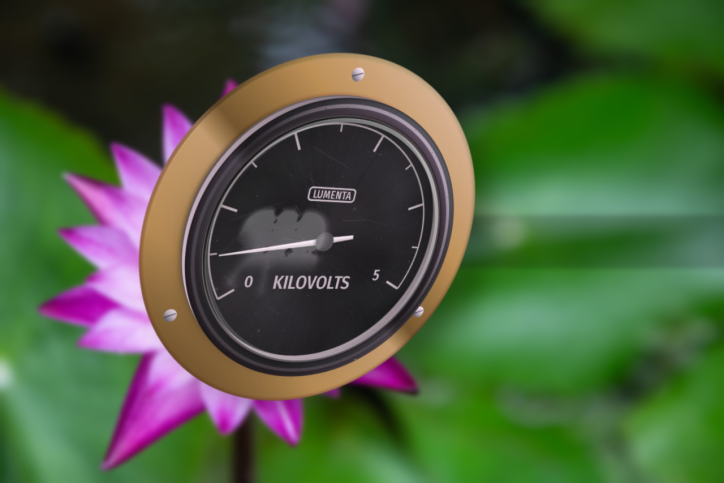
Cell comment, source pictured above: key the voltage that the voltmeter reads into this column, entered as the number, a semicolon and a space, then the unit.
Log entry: 0.5; kV
